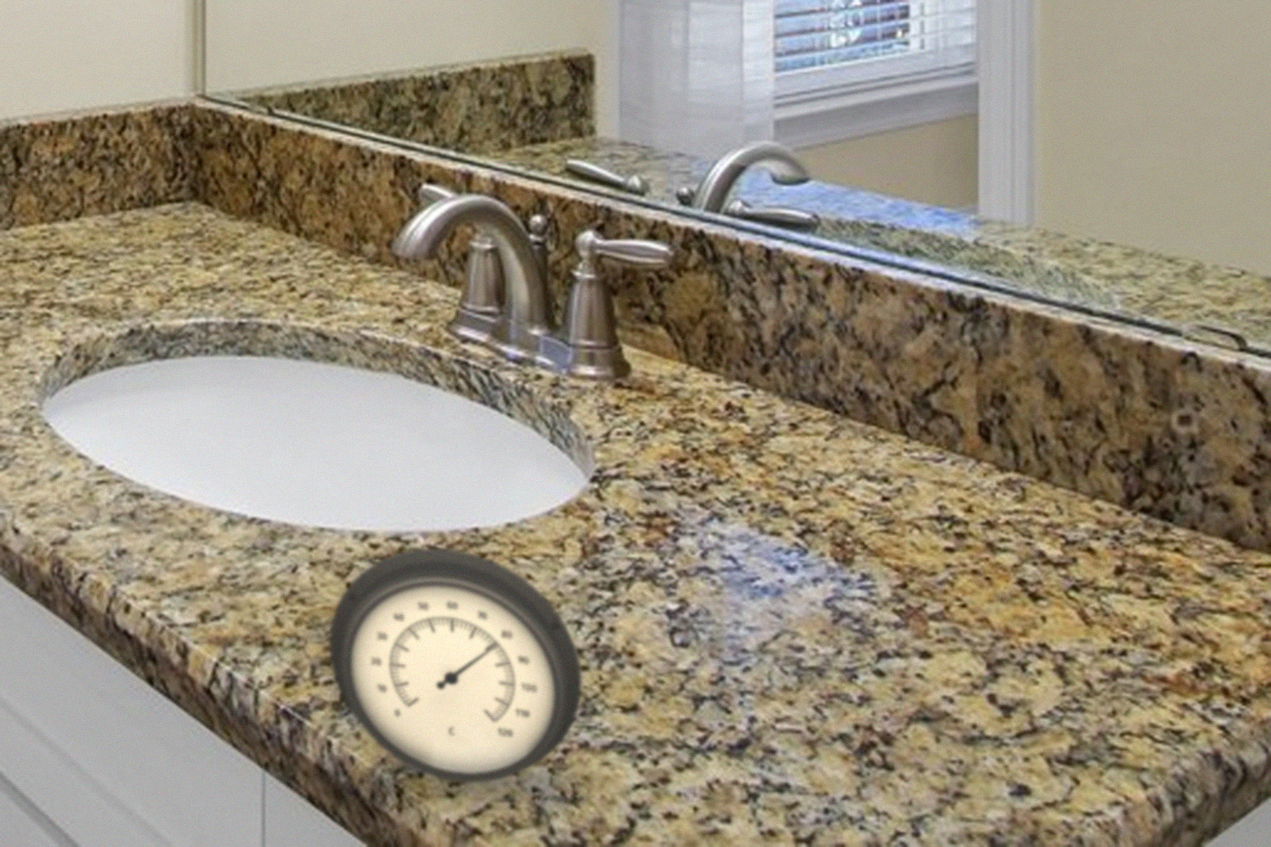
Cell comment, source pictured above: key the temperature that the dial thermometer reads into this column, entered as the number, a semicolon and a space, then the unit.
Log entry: 80; °C
